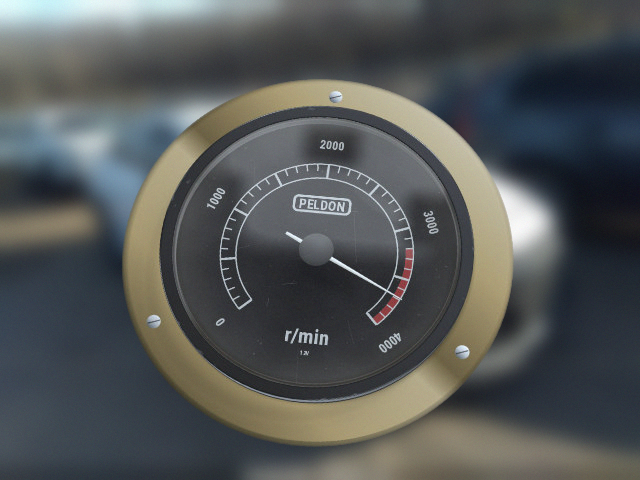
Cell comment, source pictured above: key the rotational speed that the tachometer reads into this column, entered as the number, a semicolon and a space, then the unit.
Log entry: 3700; rpm
